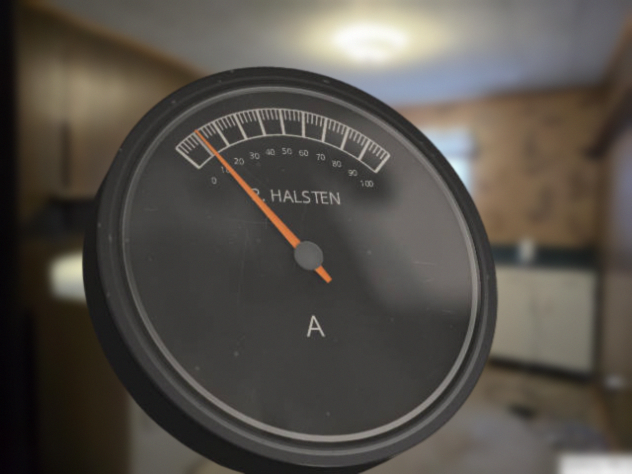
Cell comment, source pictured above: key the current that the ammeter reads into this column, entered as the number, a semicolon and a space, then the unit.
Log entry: 10; A
